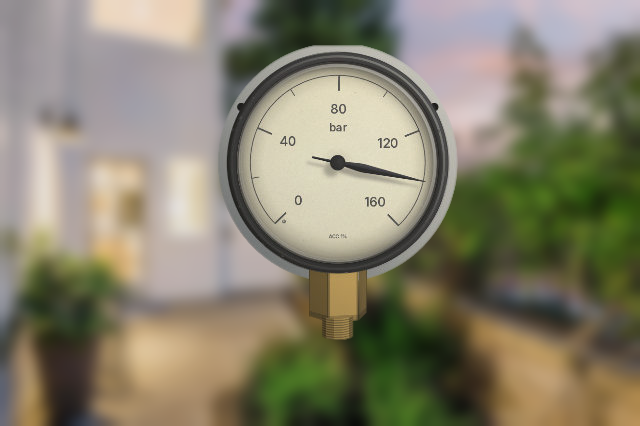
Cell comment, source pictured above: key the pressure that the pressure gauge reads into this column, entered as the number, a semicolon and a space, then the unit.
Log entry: 140; bar
